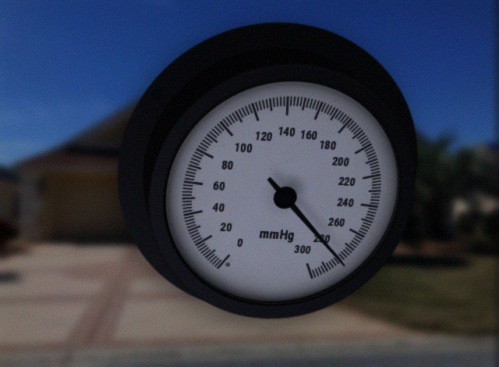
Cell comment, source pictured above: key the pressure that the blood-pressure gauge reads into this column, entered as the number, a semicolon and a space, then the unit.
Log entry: 280; mmHg
